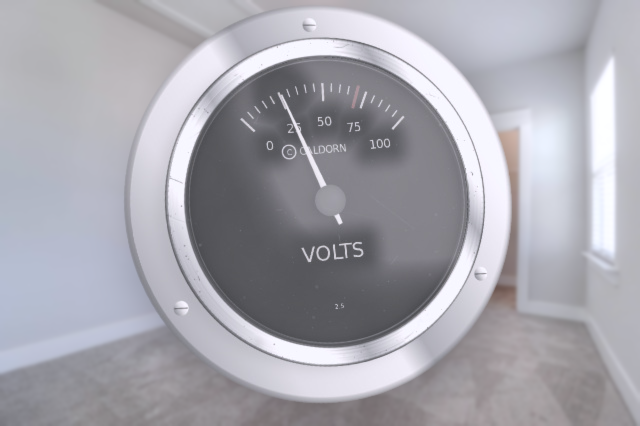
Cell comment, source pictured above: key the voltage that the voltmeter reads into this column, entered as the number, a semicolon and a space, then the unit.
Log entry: 25; V
